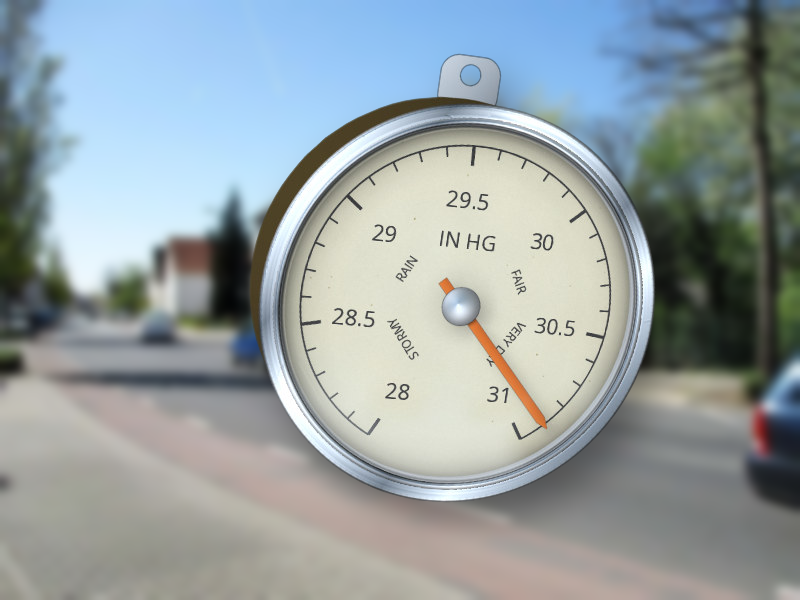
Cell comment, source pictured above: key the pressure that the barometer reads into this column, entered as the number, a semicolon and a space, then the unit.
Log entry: 30.9; inHg
